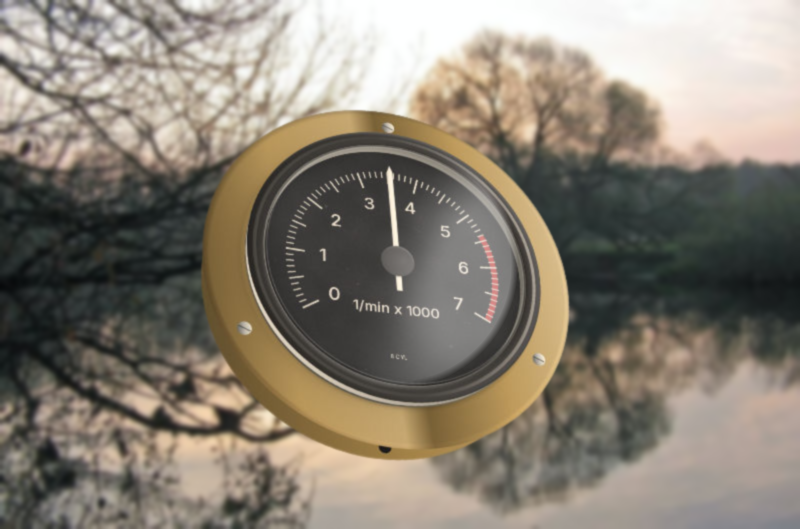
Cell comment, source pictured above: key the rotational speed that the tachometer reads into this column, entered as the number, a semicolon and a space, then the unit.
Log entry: 3500; rpm
